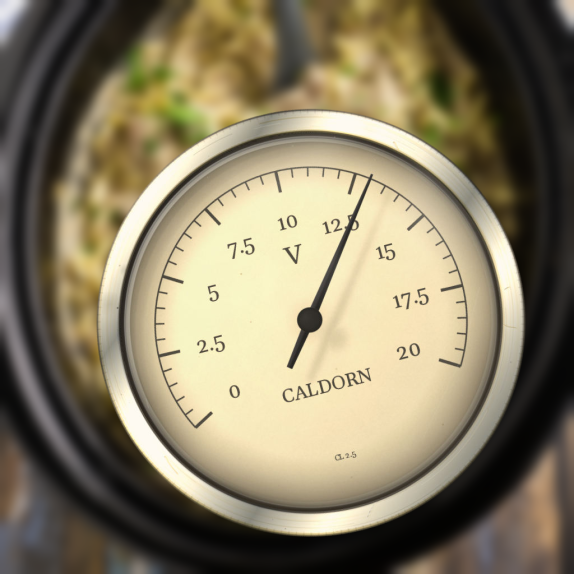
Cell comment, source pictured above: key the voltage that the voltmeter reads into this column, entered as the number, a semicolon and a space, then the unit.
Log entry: 13; V
